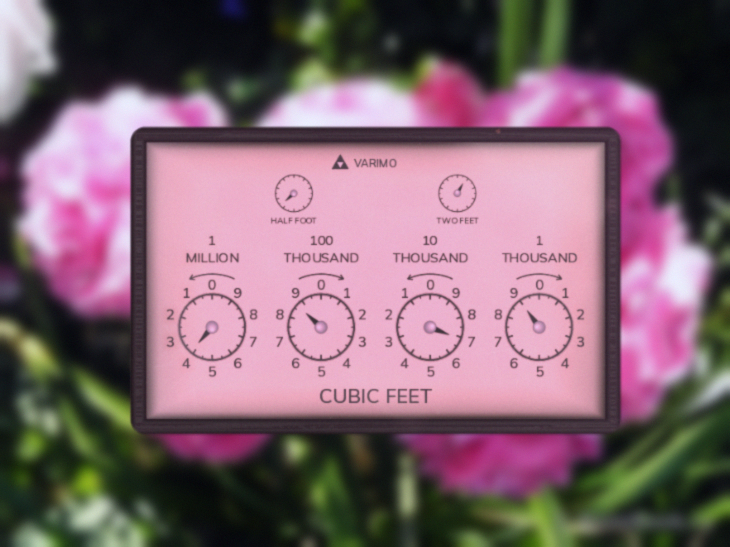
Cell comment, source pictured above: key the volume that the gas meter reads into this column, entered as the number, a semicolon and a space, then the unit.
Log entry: 386900; ft³
